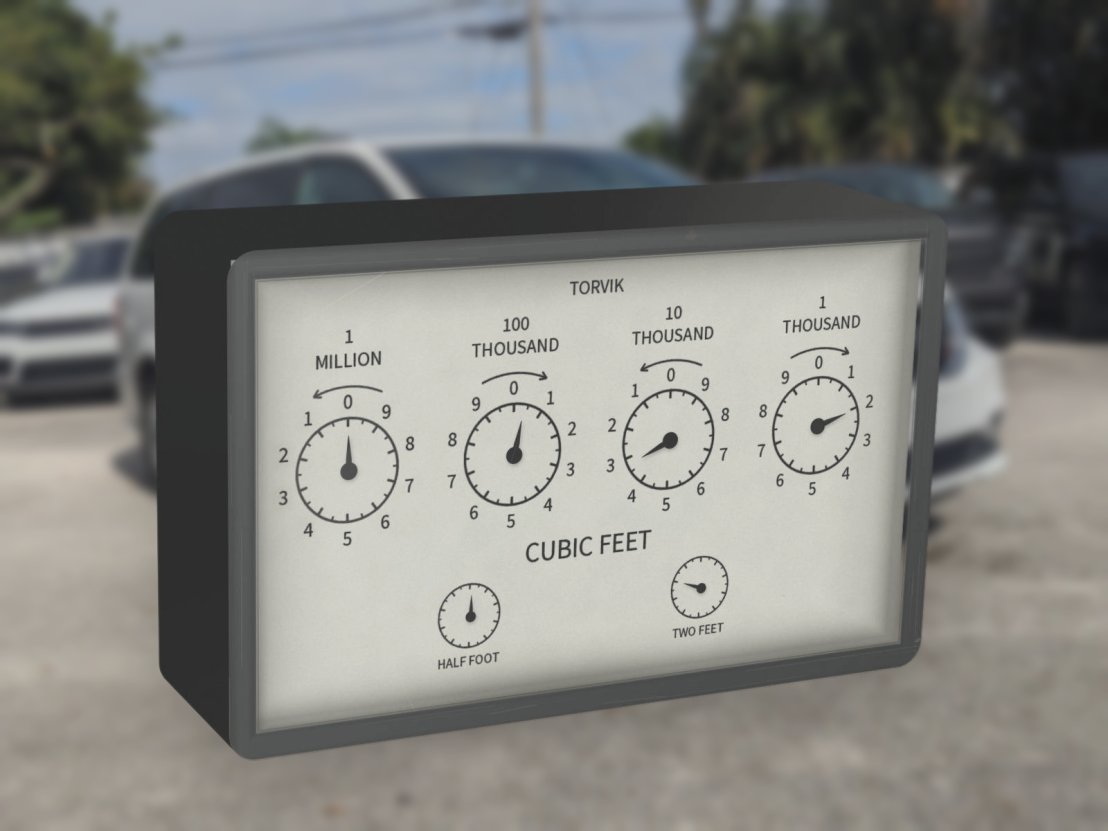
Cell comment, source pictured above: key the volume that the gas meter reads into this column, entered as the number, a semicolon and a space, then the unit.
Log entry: 3200; ft³
